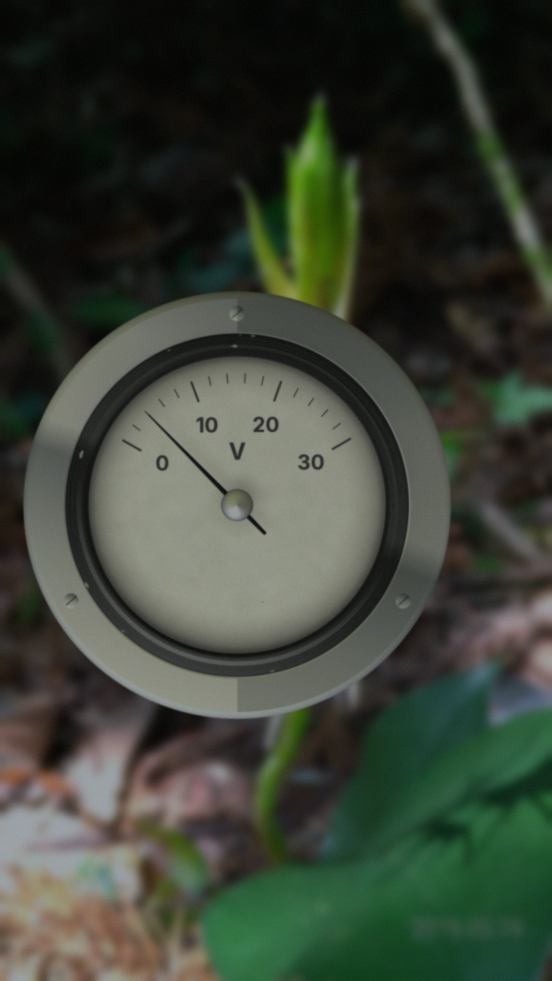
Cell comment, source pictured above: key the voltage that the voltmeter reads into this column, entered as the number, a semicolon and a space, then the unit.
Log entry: 4; V
